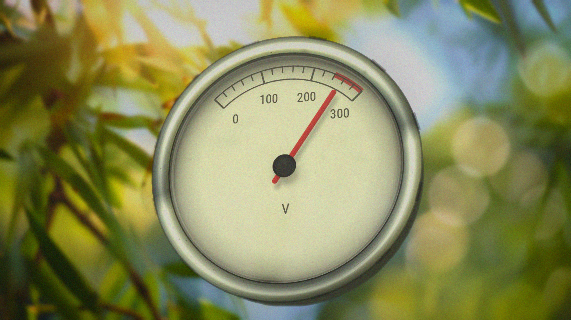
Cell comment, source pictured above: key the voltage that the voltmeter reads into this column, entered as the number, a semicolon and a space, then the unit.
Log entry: 260; V
